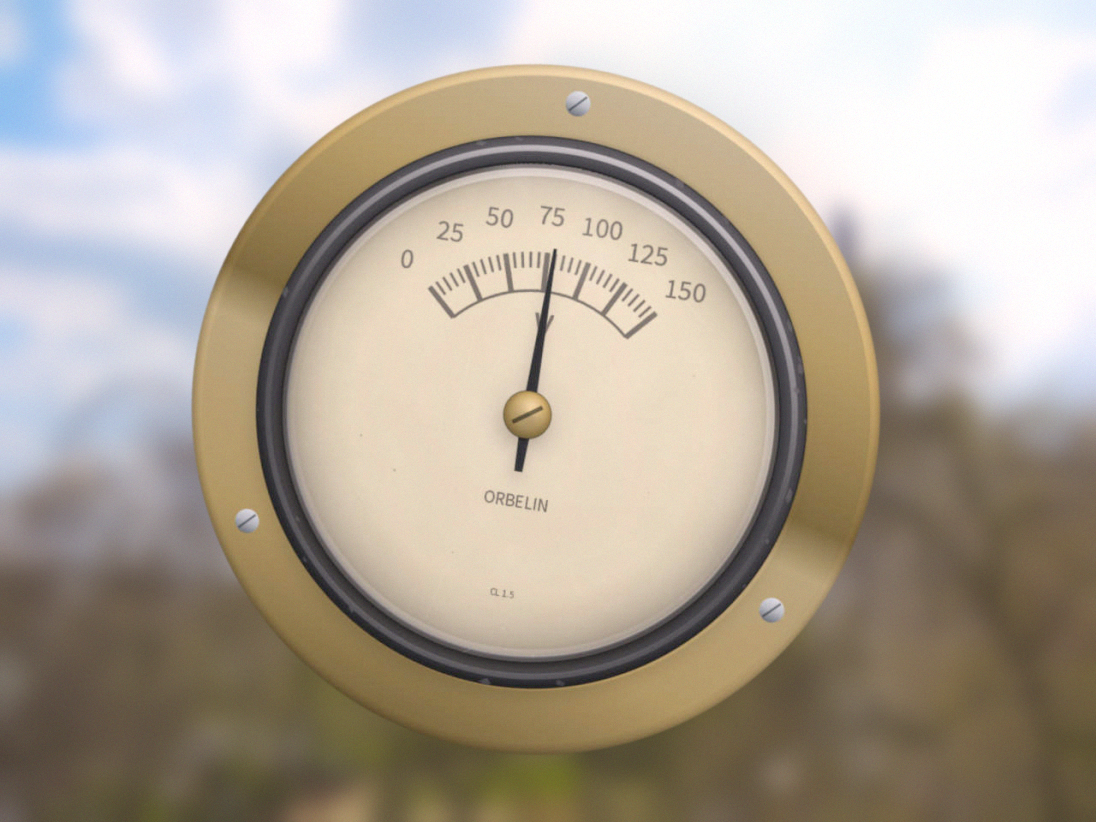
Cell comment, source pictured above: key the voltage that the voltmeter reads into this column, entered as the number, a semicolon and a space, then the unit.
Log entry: 80; V
